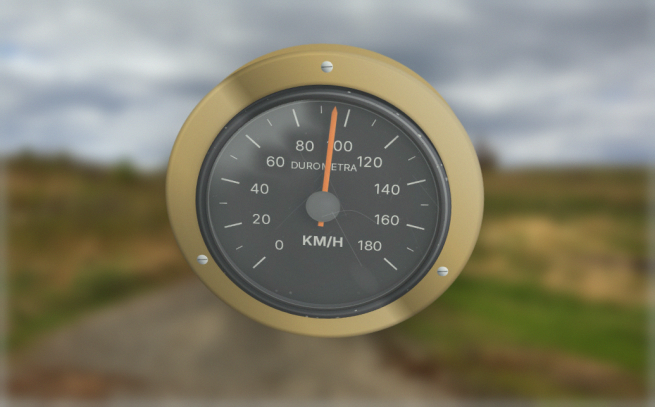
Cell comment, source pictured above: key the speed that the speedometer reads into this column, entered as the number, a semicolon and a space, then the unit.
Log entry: 95; km/h
